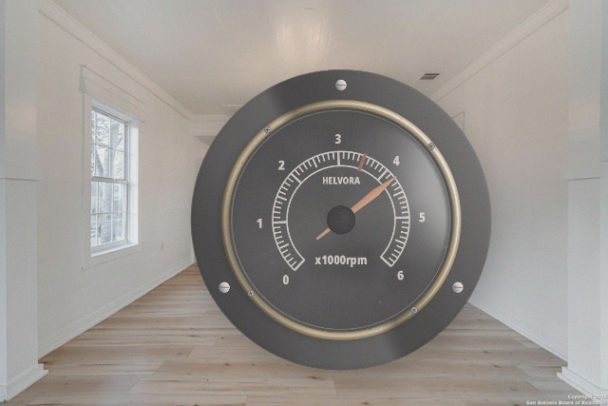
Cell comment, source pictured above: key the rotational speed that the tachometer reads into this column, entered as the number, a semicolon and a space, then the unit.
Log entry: 4200; rpm
